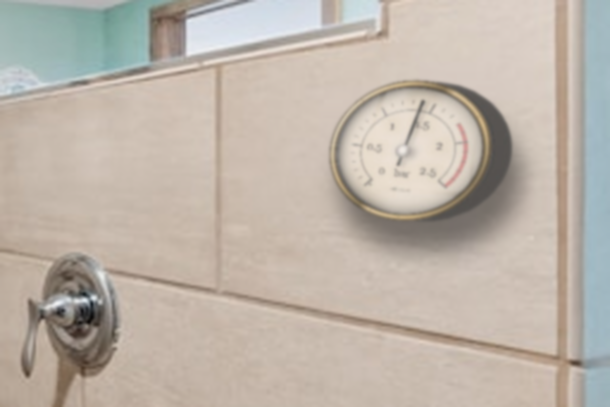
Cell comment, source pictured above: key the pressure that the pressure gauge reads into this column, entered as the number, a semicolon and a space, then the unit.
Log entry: 1.4; bar
